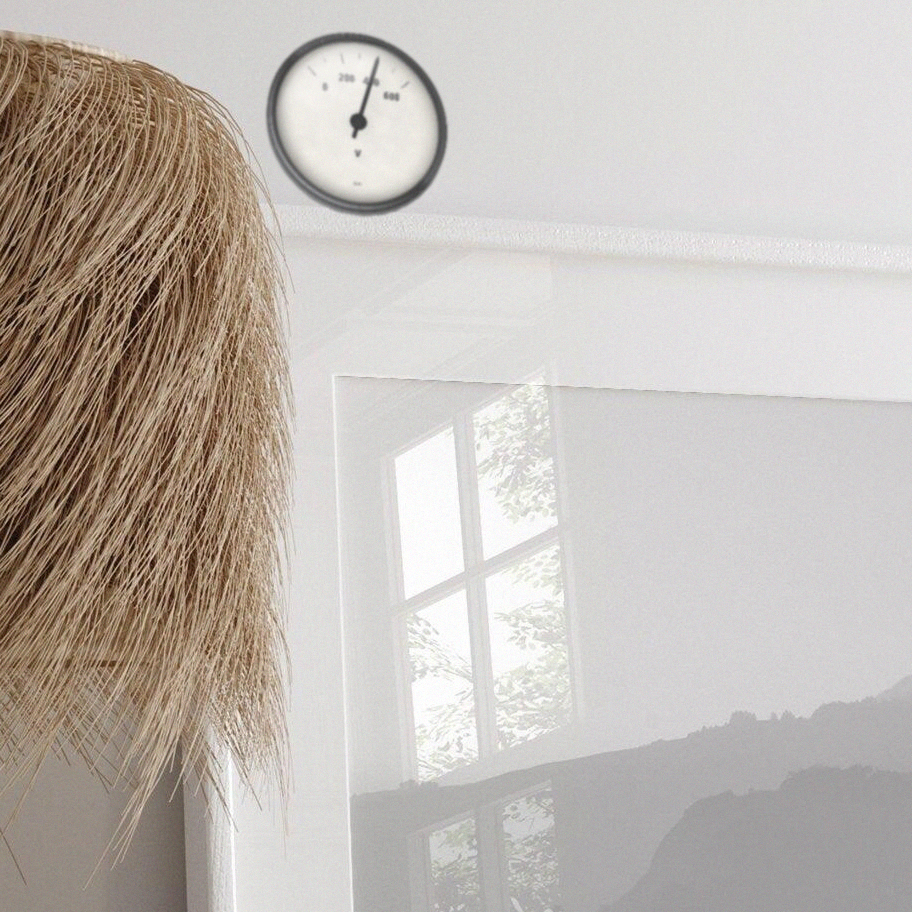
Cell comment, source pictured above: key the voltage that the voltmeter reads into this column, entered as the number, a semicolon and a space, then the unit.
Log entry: 400; V
